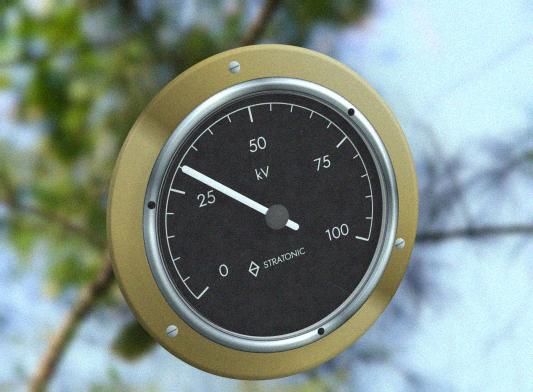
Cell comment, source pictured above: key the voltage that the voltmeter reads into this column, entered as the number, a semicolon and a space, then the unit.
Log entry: 30; kV
